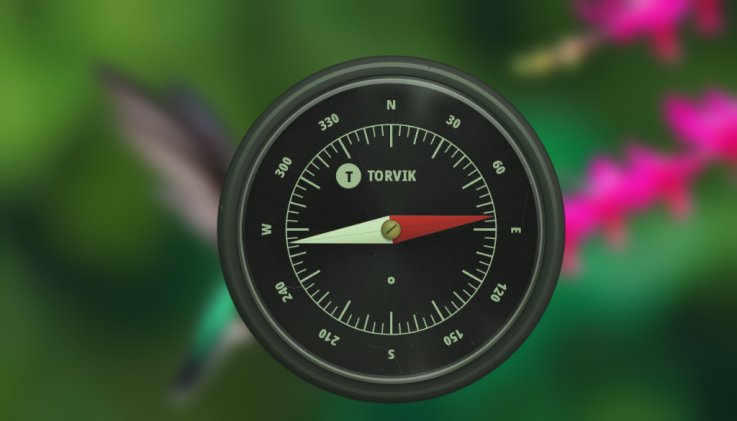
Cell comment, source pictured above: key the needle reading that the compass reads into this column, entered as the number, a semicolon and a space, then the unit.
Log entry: 82.5; °
